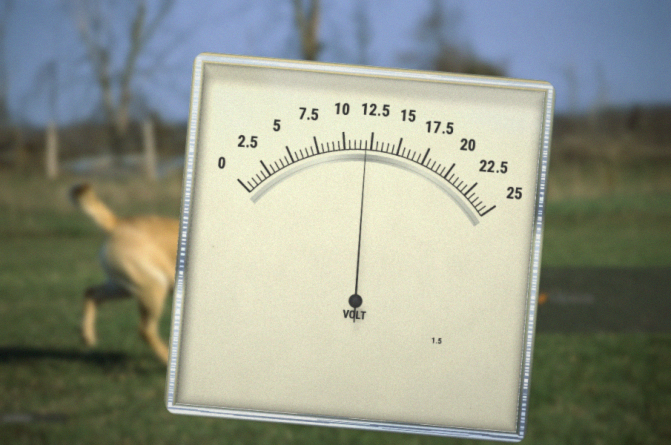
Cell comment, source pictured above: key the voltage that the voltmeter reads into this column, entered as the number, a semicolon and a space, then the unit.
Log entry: 12; V
